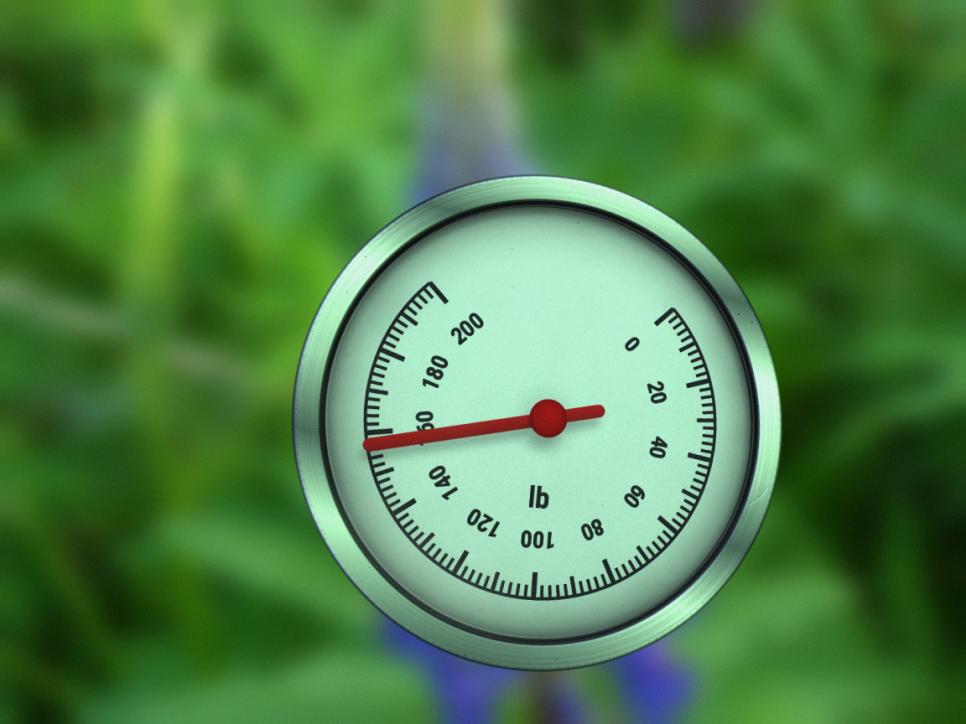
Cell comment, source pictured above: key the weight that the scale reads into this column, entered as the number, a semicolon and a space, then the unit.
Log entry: 157; lb
